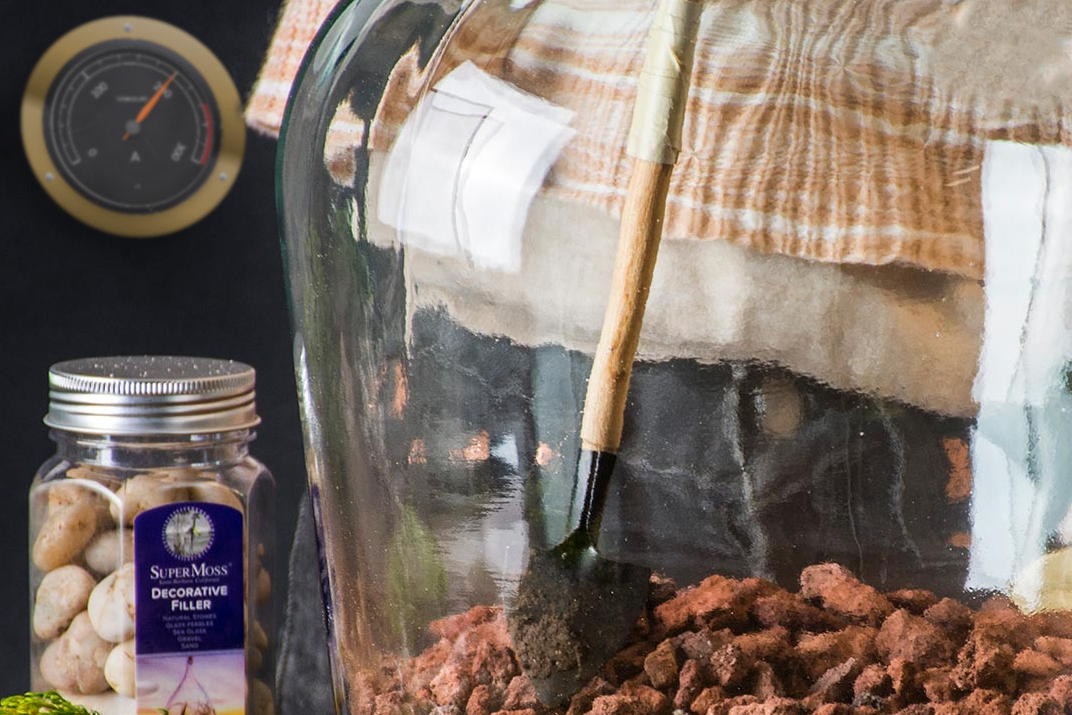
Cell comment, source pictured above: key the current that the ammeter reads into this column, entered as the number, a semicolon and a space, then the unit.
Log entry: 200; A
